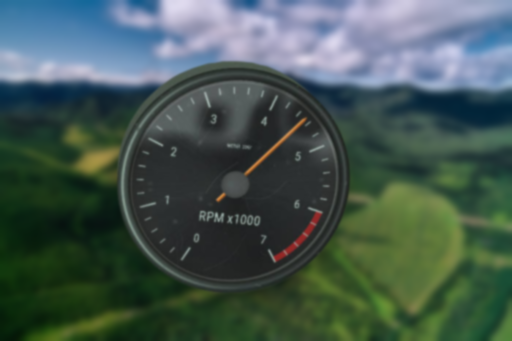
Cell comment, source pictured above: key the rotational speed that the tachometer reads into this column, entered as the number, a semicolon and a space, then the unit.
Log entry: 4500; rpm
